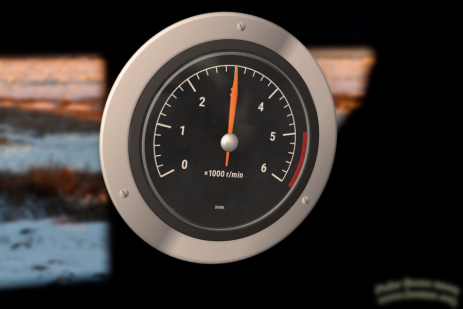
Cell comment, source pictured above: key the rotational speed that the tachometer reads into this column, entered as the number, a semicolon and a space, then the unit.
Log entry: 3000; rpm
